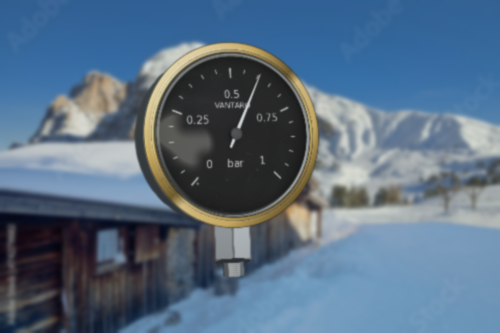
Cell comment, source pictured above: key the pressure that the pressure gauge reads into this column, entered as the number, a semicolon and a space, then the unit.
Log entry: 0.6; bar
